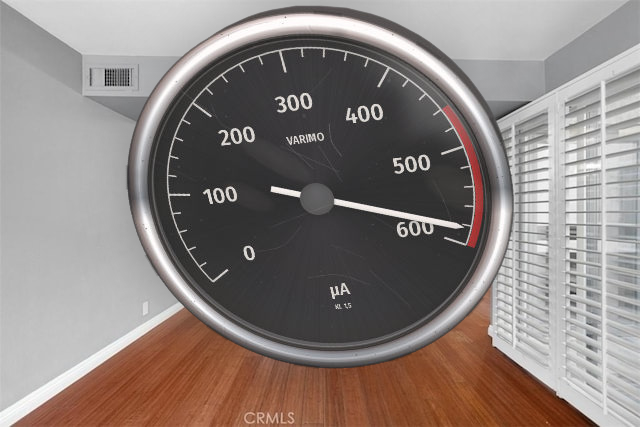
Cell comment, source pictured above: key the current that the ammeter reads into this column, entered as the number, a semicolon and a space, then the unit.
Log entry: 580; µA
